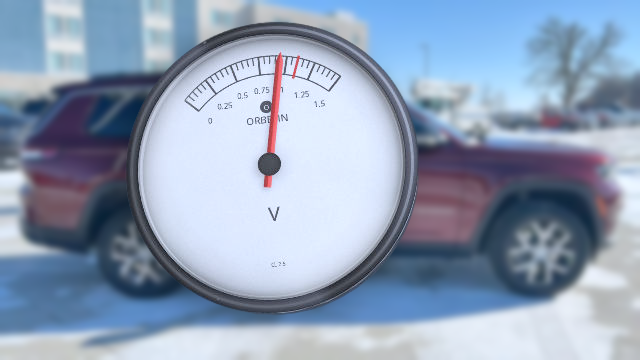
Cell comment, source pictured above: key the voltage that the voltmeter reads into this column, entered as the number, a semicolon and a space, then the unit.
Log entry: 0.95; V
